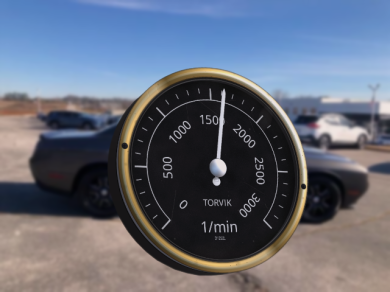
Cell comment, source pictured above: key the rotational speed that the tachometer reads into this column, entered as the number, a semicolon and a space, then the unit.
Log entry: 1600; rpm
